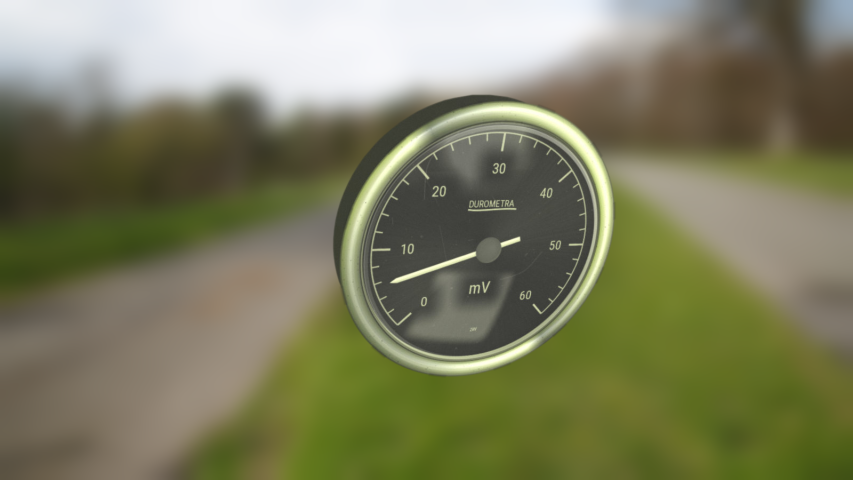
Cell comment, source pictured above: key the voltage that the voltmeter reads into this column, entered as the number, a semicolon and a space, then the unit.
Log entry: 6; mV
